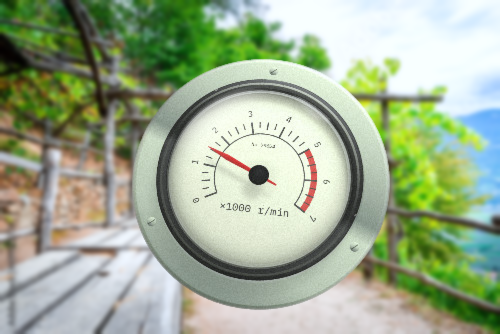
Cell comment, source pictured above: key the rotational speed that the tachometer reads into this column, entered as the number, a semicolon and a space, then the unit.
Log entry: 1500; rpm
